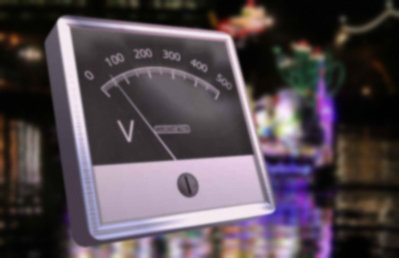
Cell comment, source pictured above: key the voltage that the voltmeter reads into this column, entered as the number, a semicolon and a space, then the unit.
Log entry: 50; V
